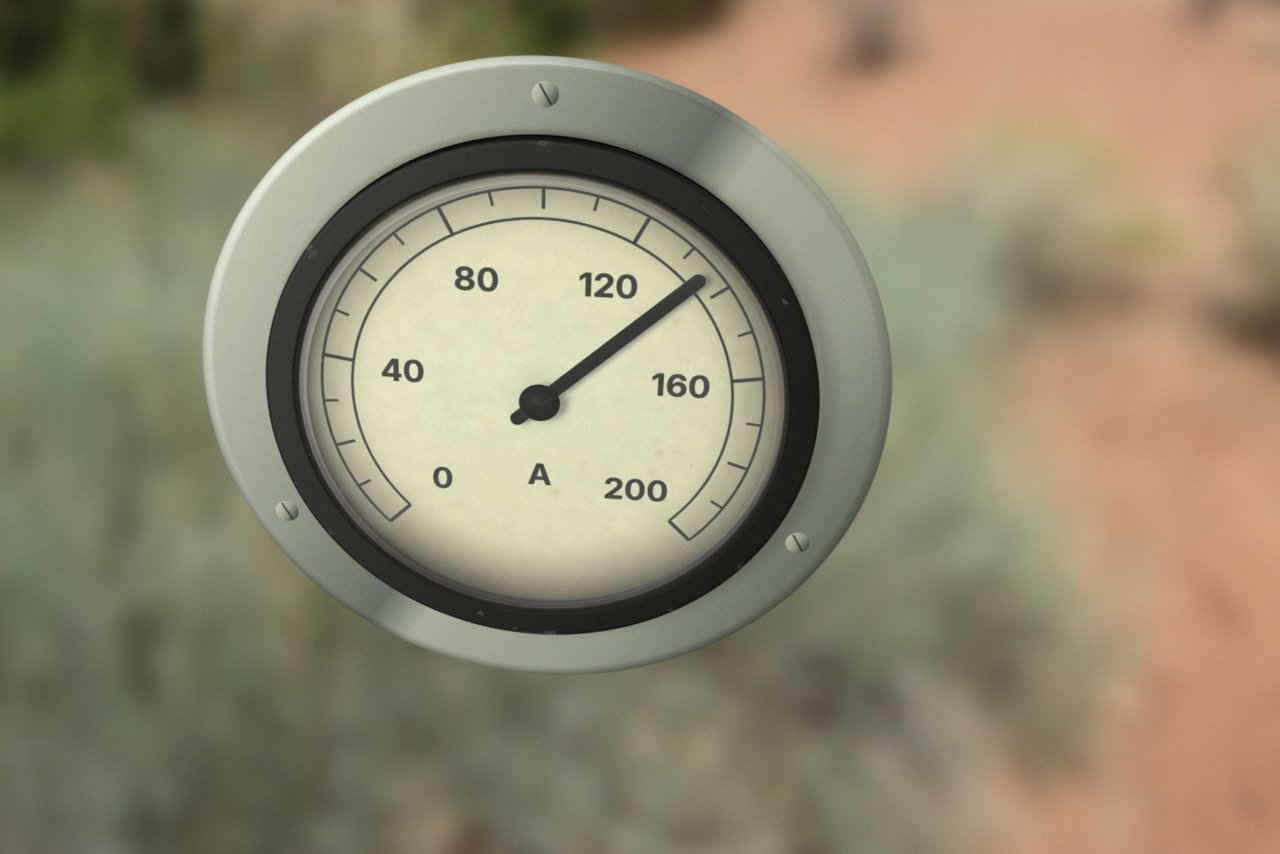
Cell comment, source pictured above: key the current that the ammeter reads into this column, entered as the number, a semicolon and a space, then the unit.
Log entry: 135; A
